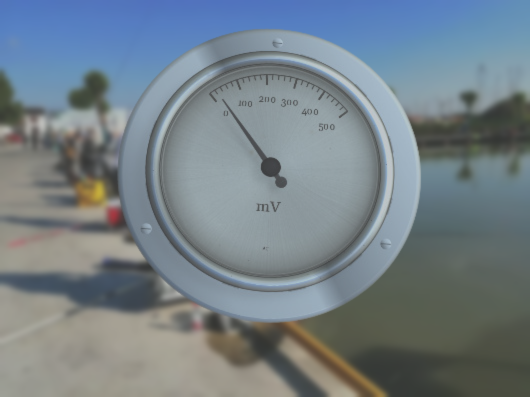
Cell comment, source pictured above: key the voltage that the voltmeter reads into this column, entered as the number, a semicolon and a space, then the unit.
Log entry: 20; mV
